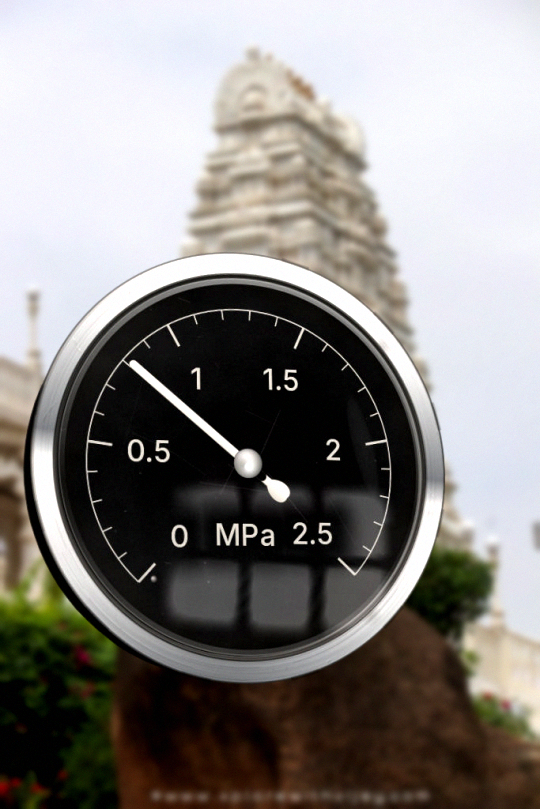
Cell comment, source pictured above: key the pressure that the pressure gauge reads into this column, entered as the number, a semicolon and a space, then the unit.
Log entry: 0.8; MPa
